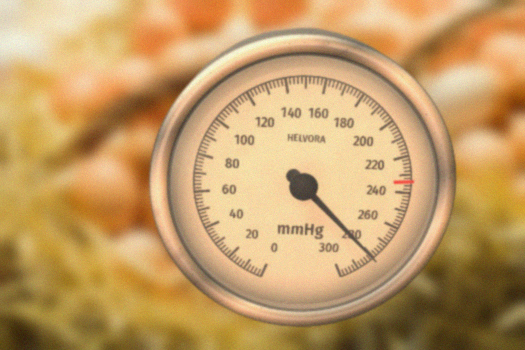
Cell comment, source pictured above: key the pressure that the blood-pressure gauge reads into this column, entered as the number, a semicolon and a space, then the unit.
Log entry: 280; mmHg
